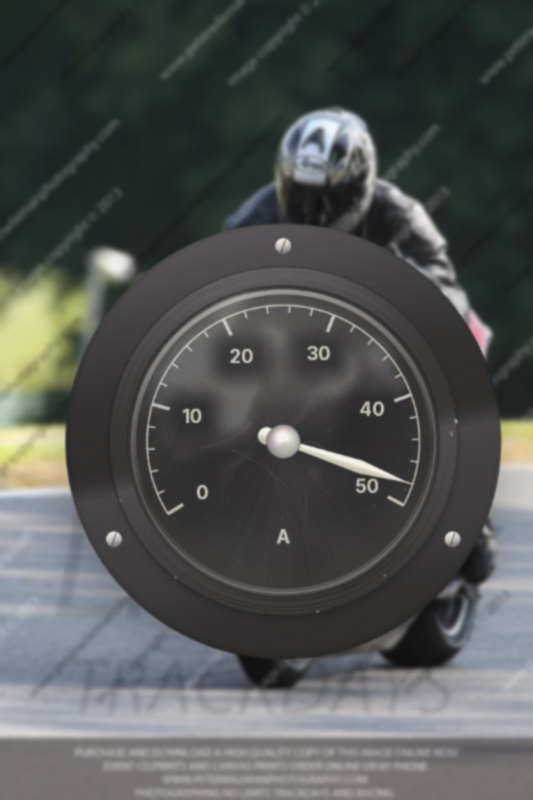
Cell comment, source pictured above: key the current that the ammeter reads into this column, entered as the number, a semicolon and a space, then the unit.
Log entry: 48; A
